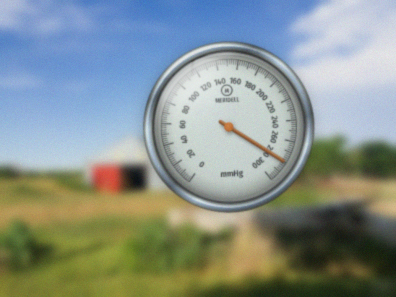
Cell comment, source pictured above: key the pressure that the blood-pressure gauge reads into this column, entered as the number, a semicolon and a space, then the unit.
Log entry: 280; mmHg
